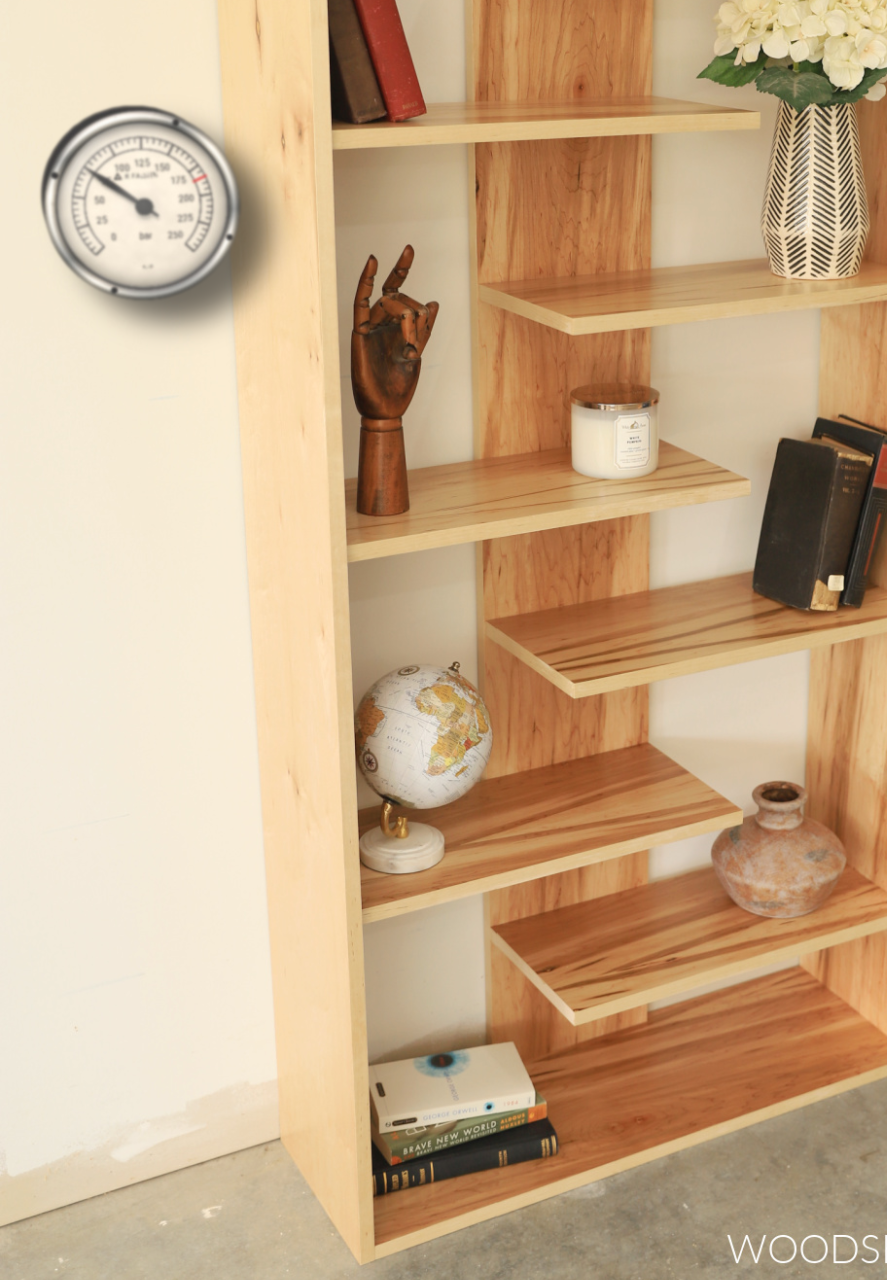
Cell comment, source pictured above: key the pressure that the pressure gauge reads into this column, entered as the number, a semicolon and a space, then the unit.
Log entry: 75; bar
